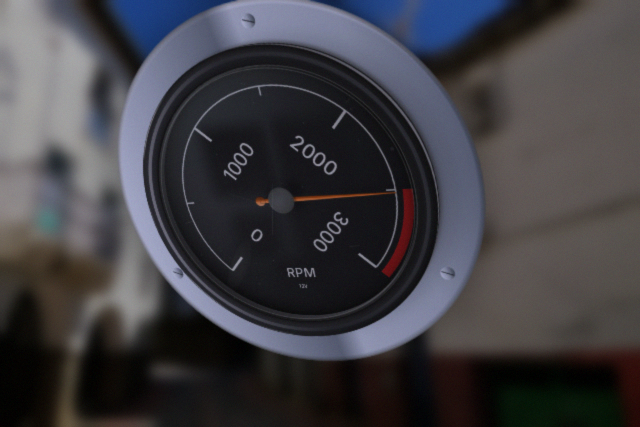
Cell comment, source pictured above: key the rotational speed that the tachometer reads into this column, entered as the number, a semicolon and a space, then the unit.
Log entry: 2500; rpm
